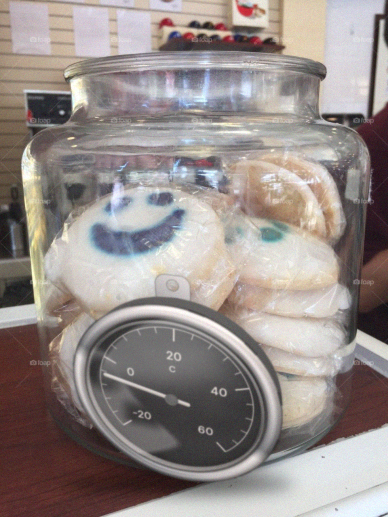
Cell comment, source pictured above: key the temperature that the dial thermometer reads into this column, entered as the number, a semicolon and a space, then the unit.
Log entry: -4; °C
